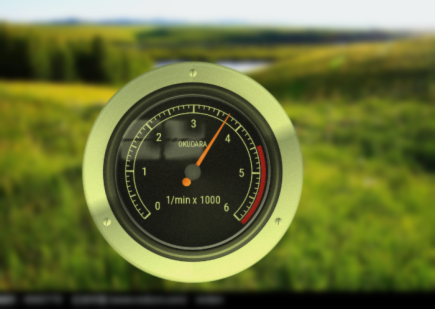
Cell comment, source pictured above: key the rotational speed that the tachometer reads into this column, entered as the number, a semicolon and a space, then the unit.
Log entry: 3700; rpm
